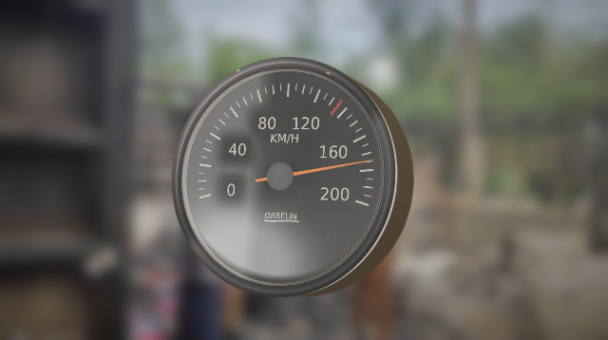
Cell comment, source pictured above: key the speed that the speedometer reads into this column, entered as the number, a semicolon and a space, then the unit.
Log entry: 175; km/h
